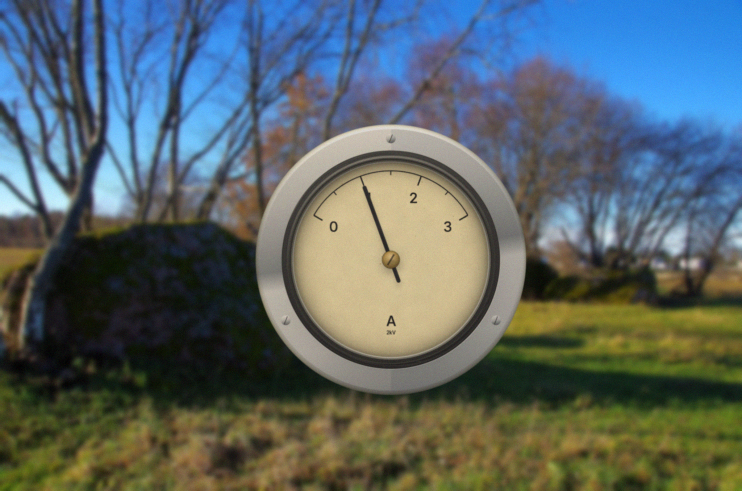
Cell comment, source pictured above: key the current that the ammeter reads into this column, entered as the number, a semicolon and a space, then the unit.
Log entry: 1; A
